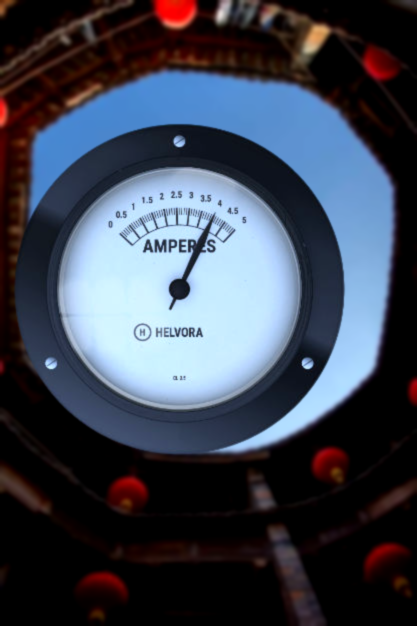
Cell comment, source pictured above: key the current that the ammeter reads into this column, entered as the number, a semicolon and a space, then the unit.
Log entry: 4; A
